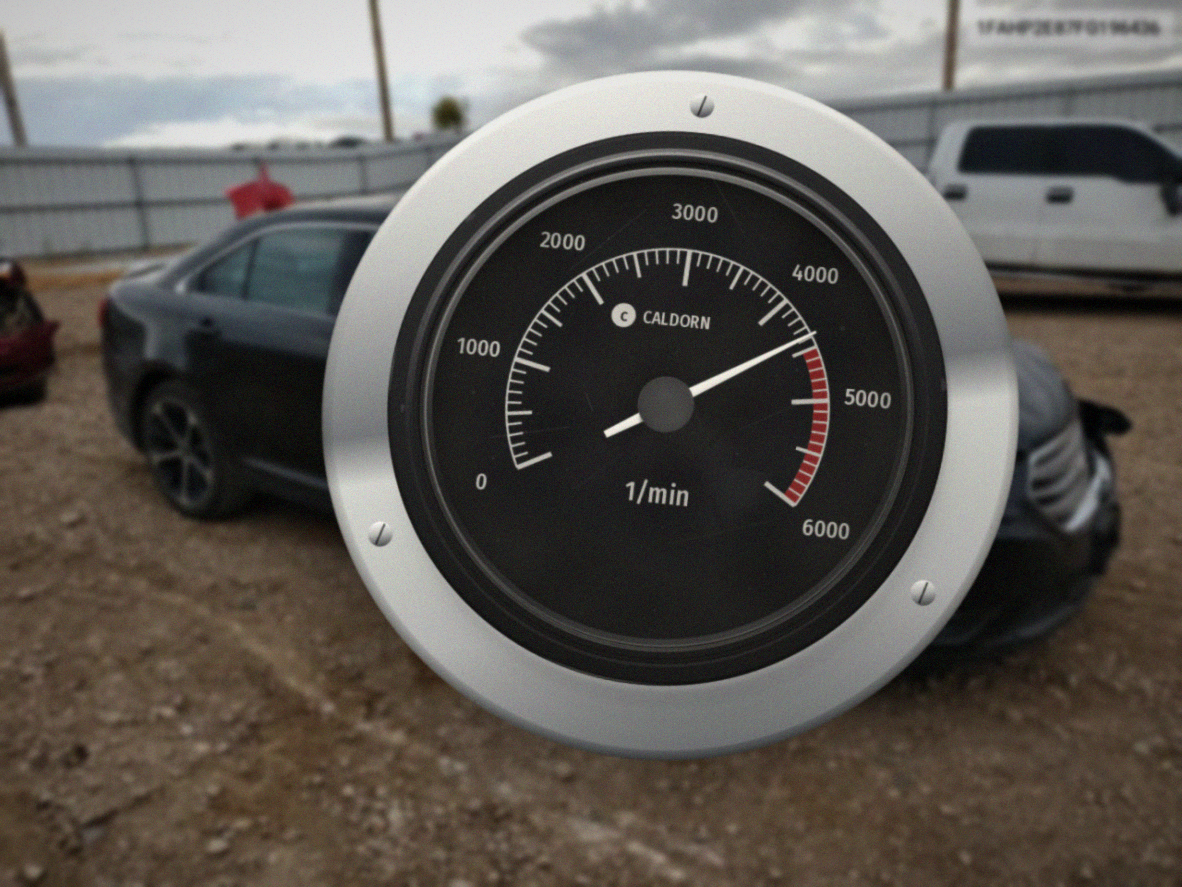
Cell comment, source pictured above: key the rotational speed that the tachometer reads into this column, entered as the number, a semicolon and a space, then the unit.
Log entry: 4400; rpm
